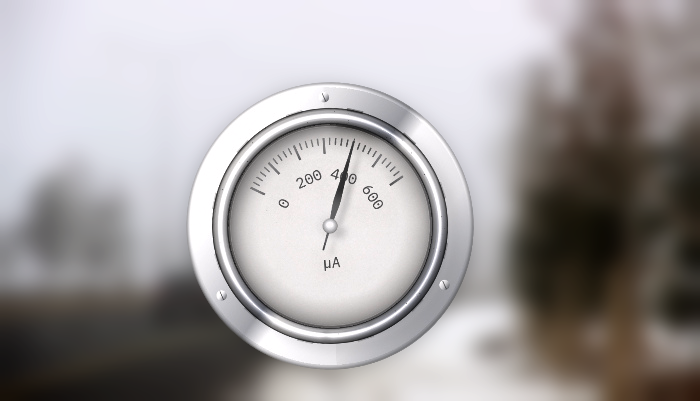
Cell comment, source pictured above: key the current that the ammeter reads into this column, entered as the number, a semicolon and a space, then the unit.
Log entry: 400; µA
